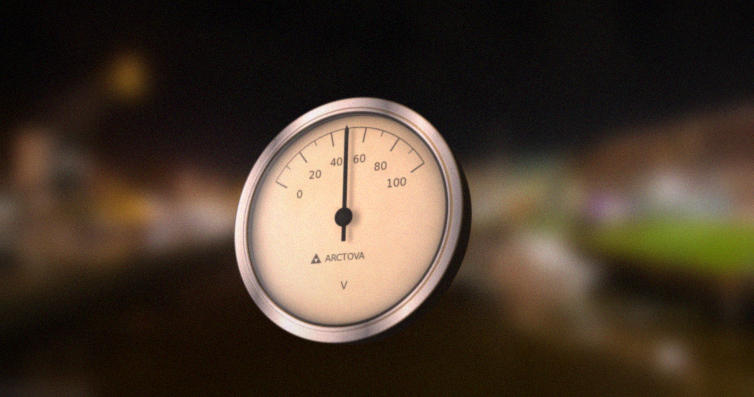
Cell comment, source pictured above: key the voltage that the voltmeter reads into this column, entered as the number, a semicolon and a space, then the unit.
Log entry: 50; V
